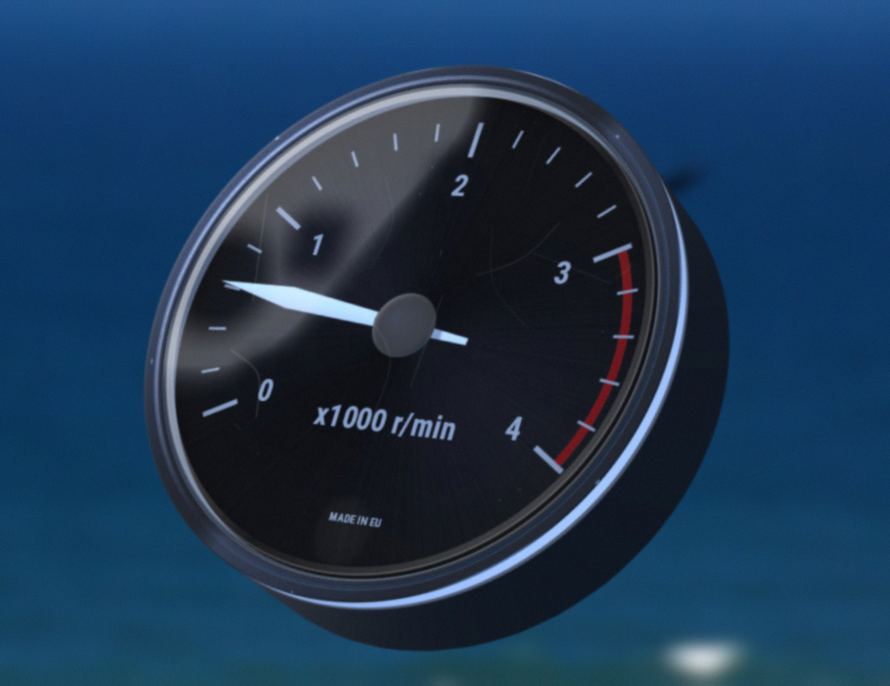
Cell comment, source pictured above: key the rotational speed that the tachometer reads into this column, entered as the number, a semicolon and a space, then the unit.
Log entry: 600; rpm
